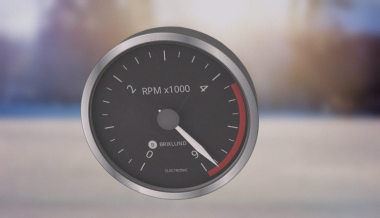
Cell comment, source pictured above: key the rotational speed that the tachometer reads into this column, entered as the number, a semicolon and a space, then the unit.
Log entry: 5750; rpm
